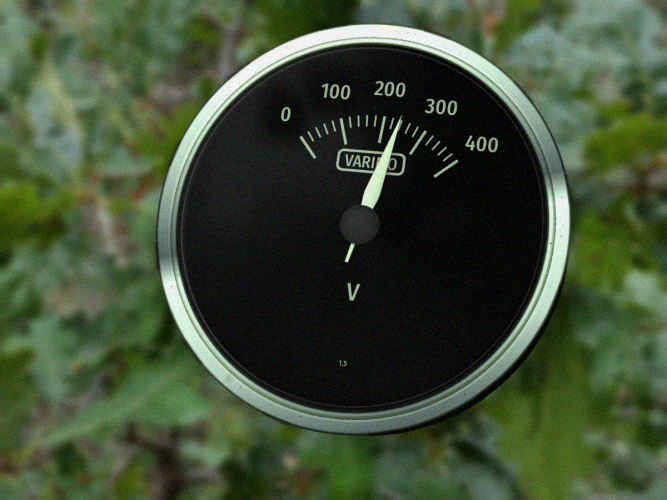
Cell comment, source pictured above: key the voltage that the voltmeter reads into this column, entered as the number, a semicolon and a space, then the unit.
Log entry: 240; V
